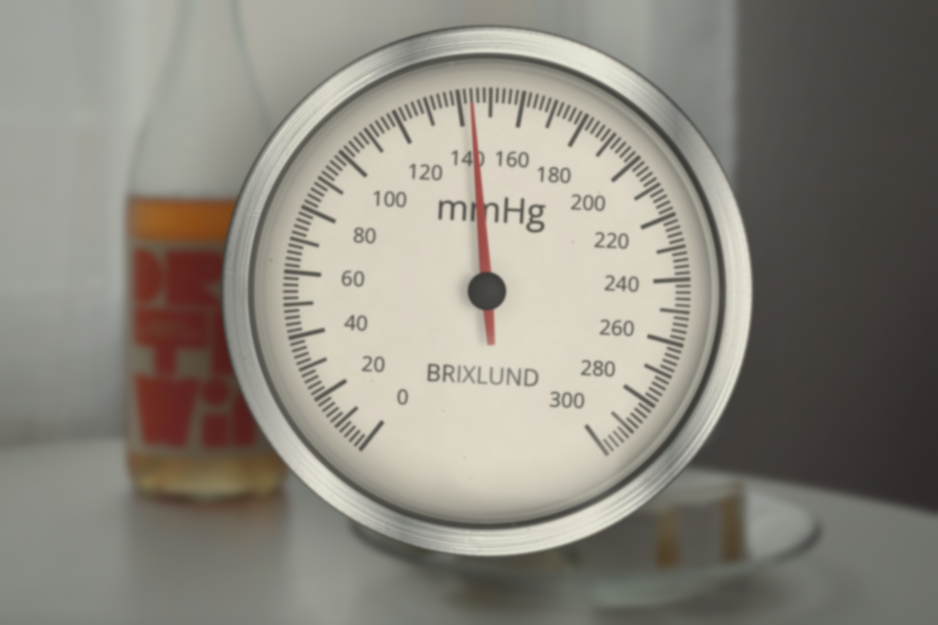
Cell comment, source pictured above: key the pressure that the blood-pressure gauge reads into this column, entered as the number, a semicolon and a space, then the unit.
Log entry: 144; mmHg
